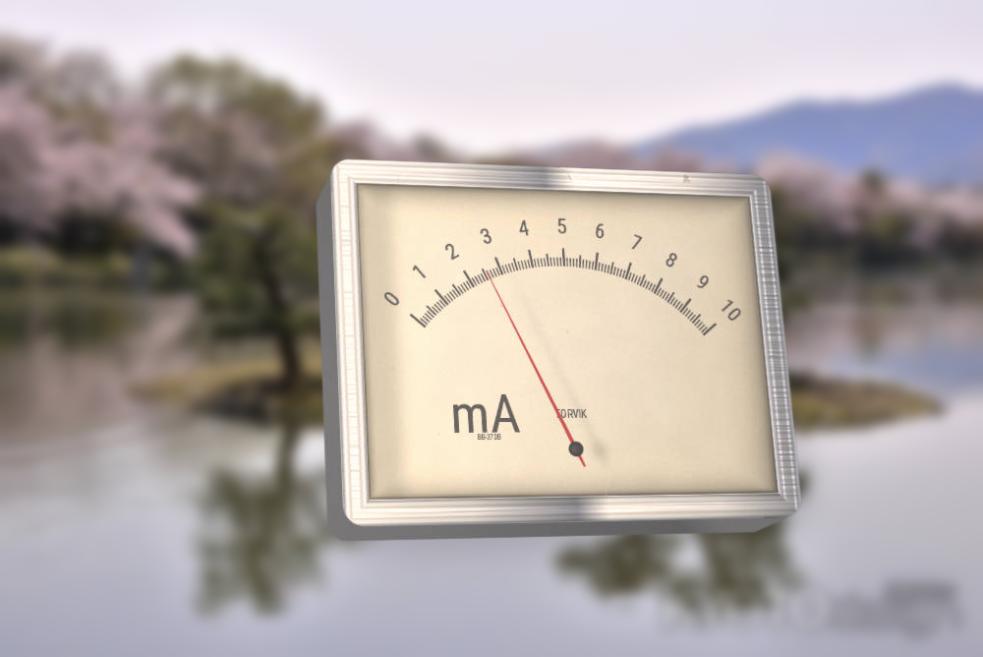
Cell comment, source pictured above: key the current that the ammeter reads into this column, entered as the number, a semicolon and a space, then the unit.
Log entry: 2.5; mA
